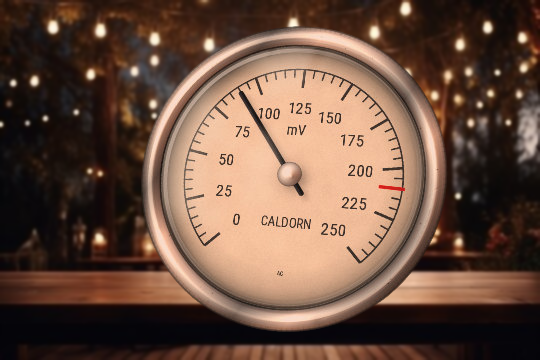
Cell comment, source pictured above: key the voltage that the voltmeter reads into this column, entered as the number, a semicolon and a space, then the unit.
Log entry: 90; mV
